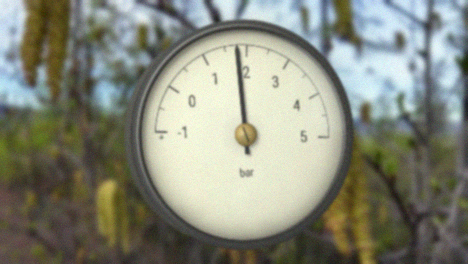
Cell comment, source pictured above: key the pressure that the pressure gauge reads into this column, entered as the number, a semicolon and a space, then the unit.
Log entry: 1.75; bar
